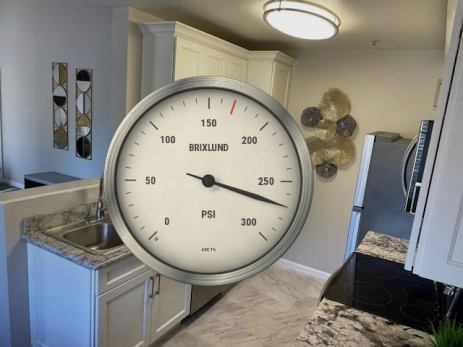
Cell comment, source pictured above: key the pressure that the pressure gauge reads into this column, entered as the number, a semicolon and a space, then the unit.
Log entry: 270; psi
